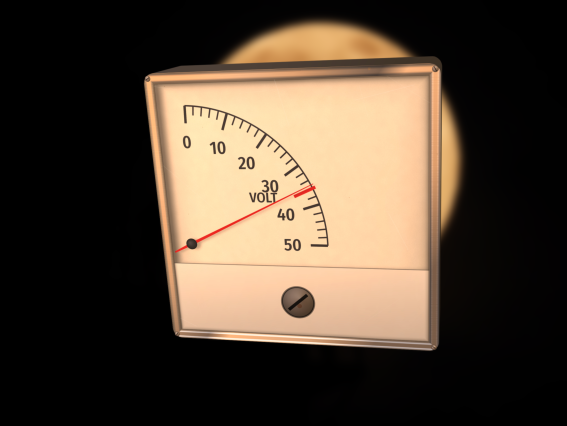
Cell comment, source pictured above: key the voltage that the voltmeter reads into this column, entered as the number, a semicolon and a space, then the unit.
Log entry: 35; V
